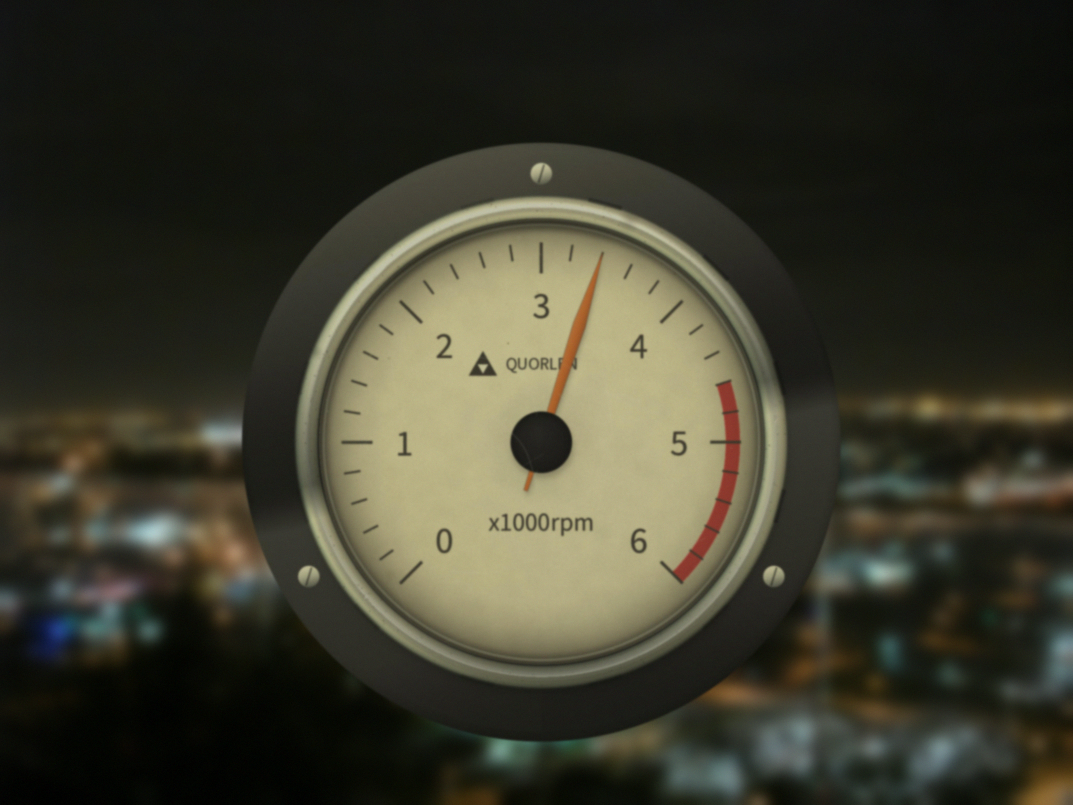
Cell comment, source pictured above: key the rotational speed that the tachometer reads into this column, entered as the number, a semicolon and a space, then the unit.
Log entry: 3400; rpm
